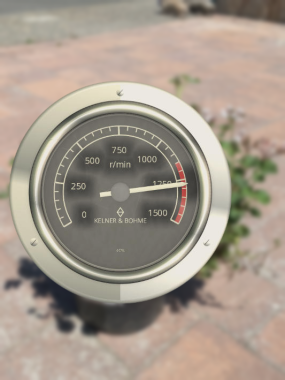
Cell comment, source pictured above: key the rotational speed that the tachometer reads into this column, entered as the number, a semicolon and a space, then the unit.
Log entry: 1275; rpm
